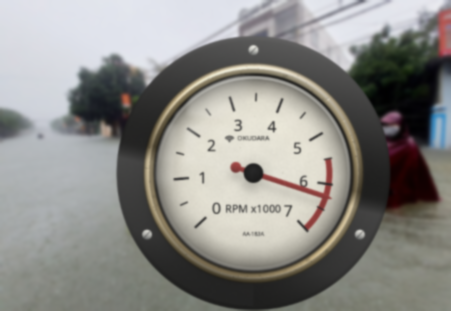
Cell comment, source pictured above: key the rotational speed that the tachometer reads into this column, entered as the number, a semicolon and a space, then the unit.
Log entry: 6250; rpm
